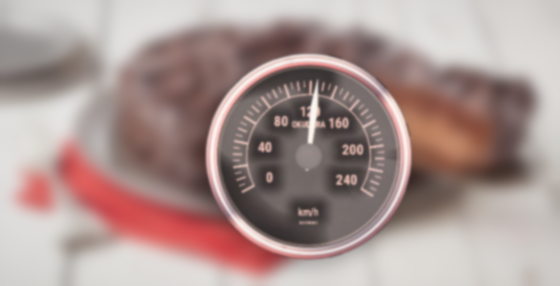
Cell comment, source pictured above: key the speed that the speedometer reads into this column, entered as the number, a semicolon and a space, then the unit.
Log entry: 125; km/h
